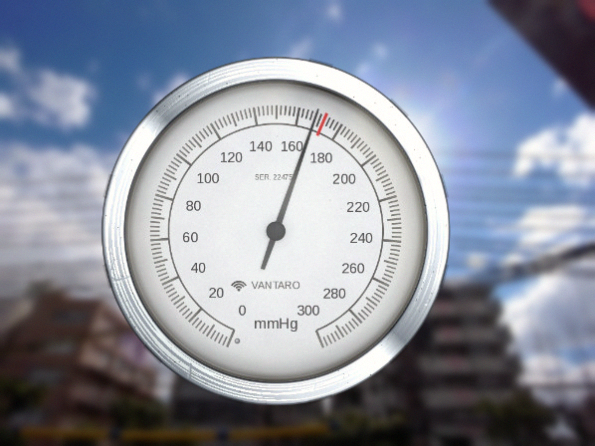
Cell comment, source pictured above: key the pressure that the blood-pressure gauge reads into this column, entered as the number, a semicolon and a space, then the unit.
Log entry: 168; mmHg
